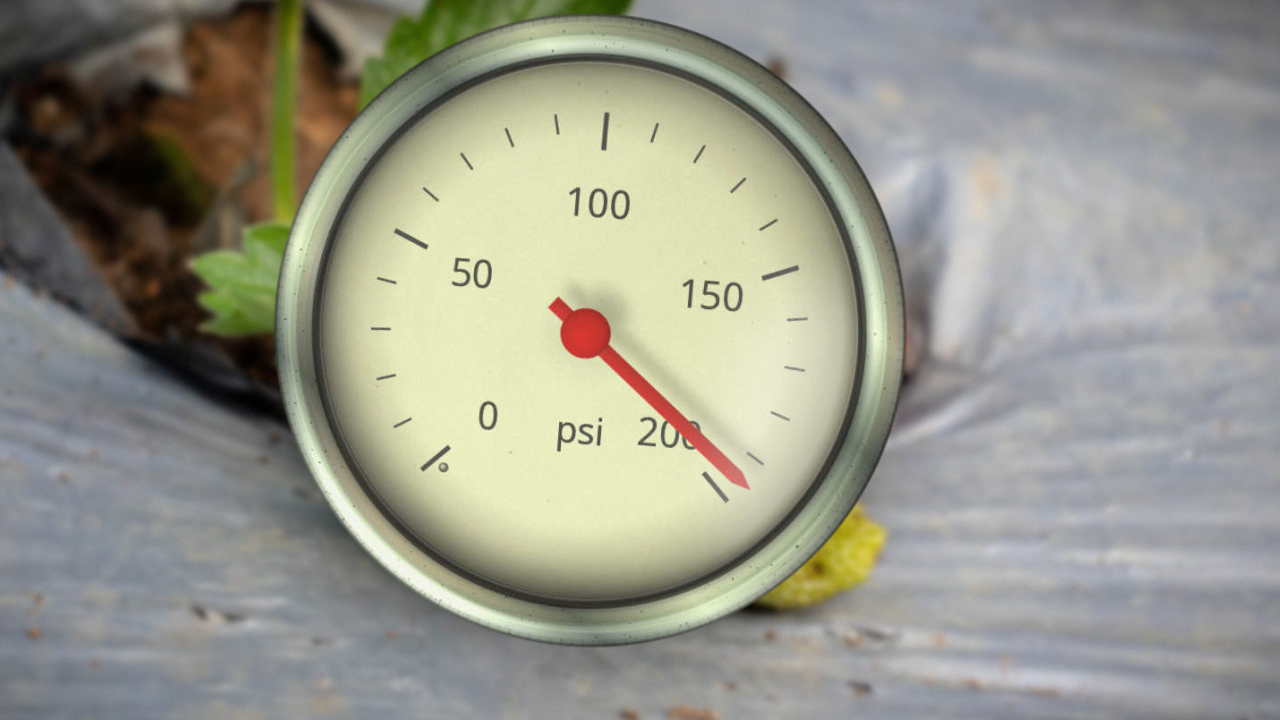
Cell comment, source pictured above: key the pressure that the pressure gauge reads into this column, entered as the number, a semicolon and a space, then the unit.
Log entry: 195; psi
